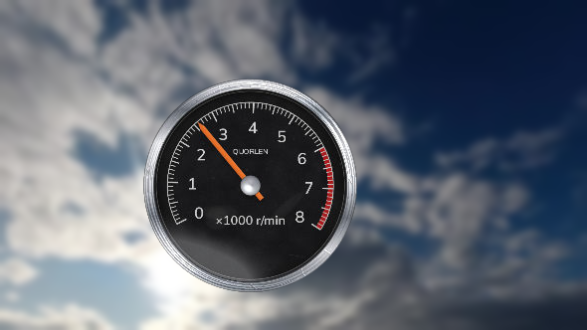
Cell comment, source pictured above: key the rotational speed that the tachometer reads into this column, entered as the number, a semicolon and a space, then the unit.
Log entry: 2600; rpm
